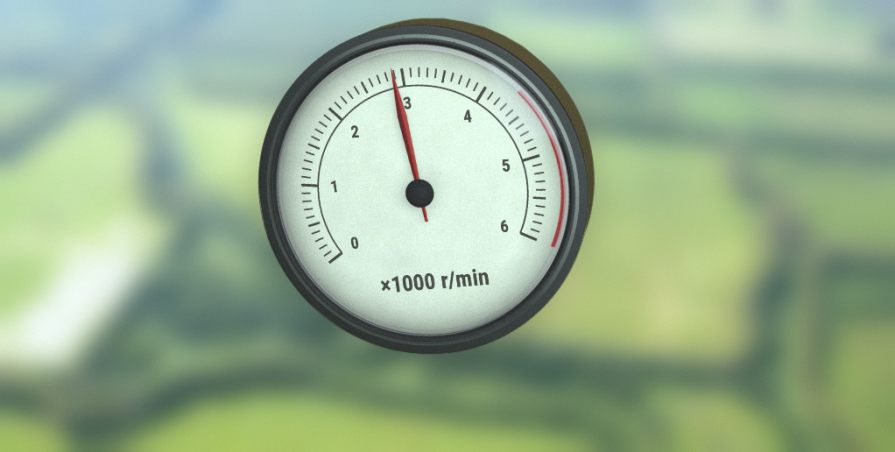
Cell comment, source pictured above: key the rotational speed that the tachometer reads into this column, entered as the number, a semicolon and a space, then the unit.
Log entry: 2900; rpm
